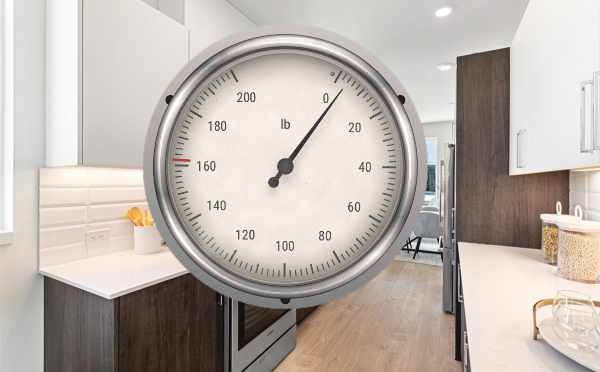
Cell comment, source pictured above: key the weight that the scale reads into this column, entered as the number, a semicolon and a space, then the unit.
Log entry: 4; lb
